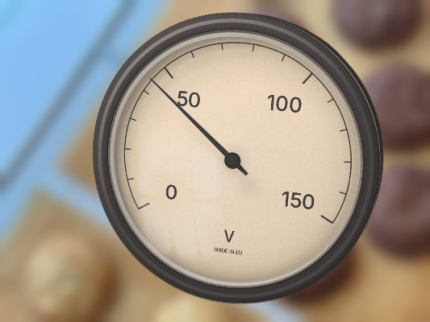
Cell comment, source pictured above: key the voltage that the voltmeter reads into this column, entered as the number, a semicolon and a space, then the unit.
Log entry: 45; V
